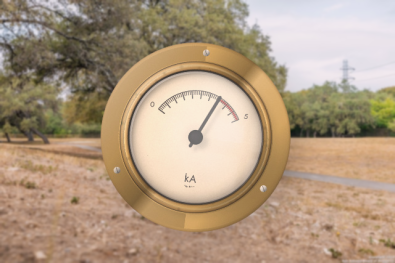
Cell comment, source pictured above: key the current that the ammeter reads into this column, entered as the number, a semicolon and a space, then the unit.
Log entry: 3.5; kA
